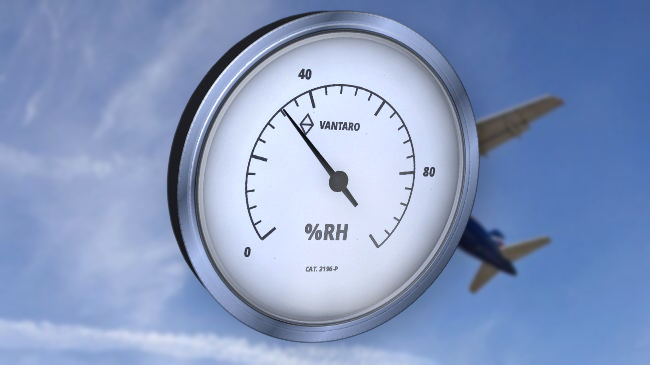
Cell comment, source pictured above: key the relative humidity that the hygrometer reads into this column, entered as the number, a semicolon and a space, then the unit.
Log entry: 32; %
